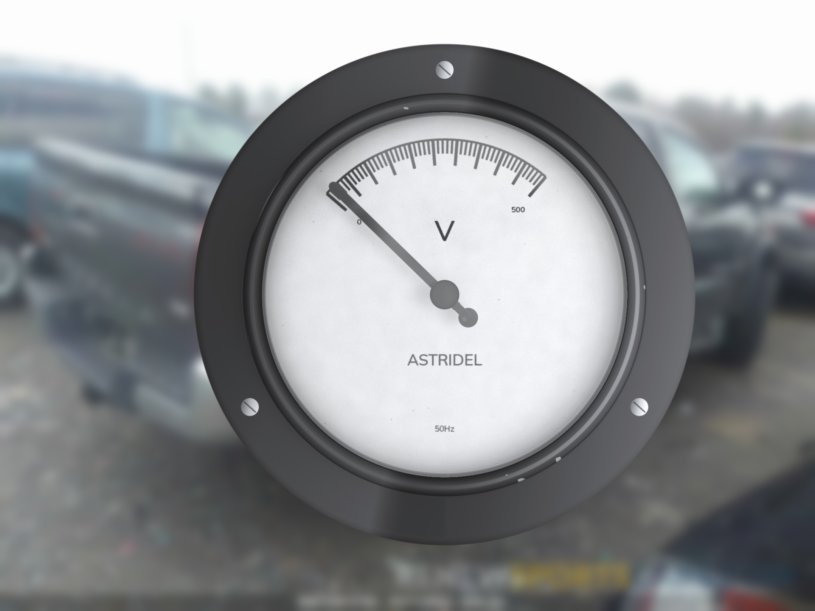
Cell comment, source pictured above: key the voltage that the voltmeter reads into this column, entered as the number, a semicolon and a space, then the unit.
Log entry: 20; V
